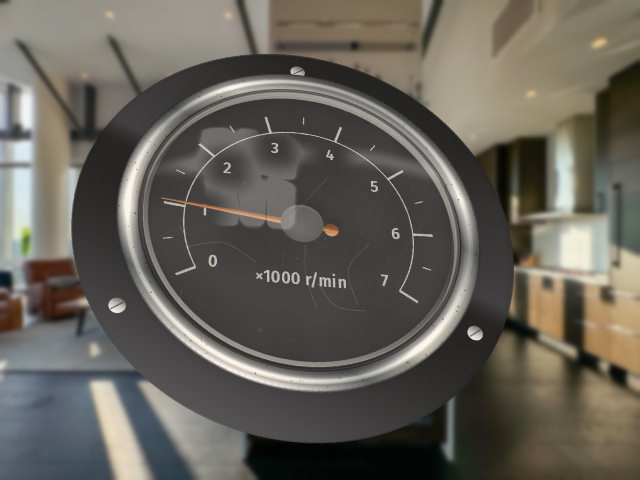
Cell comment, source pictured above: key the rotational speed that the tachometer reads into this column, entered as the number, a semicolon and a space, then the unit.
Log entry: 1000; rpm
